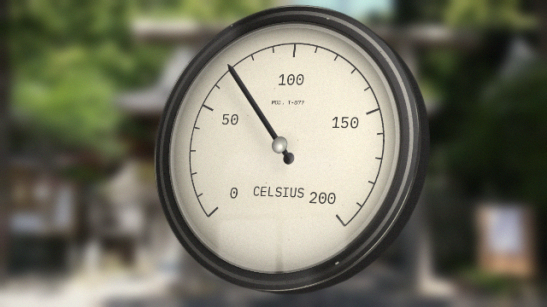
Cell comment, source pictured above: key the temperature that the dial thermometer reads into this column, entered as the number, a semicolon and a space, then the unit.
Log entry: 70; °C
